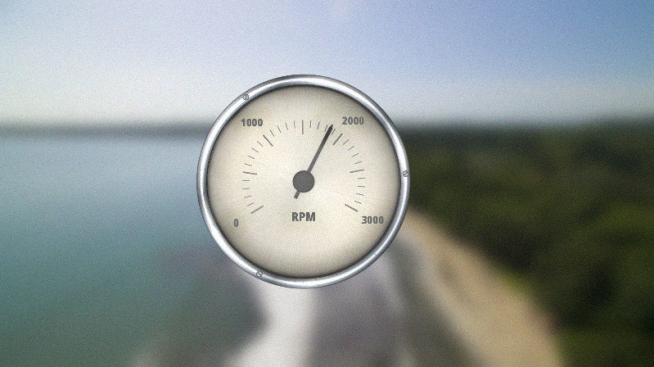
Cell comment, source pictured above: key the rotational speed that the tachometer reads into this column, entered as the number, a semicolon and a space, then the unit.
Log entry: 1850; rpm
